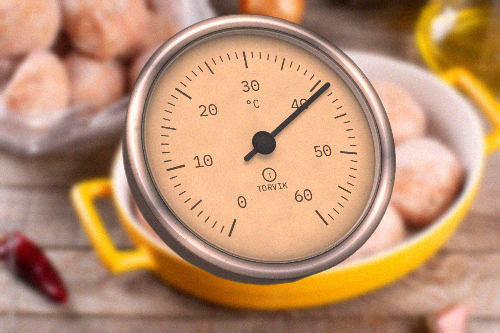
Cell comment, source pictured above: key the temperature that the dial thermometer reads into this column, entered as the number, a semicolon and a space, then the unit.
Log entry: 41; °C
